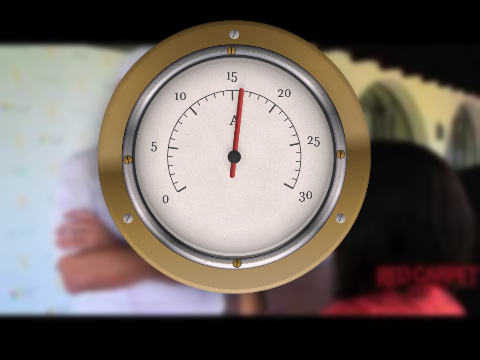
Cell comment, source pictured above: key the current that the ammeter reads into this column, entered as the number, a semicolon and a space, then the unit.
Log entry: 16; A
